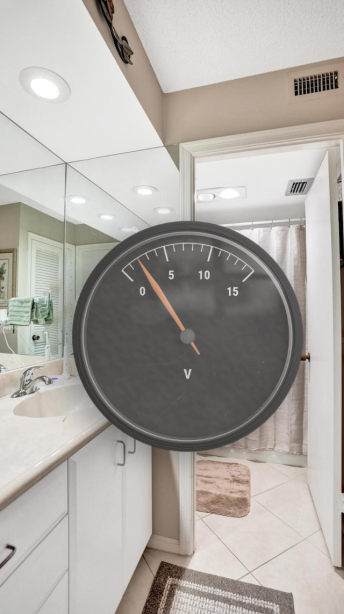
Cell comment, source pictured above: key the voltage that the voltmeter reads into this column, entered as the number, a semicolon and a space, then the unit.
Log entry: 2; V
